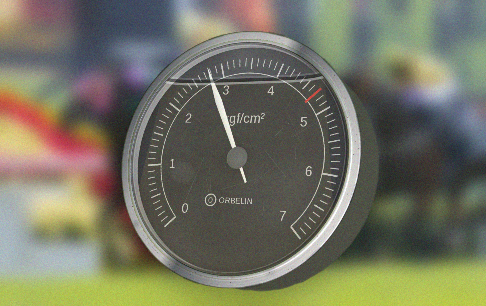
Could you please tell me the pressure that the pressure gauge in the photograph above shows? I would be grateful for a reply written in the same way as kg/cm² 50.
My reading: kg/cm² 2.8
